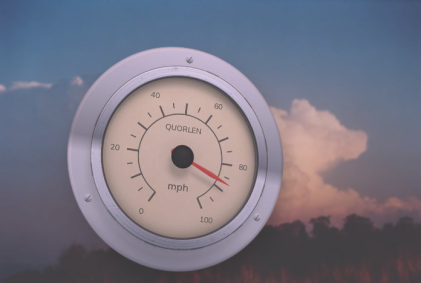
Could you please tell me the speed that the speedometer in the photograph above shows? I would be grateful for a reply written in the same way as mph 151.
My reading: mph 87.5
